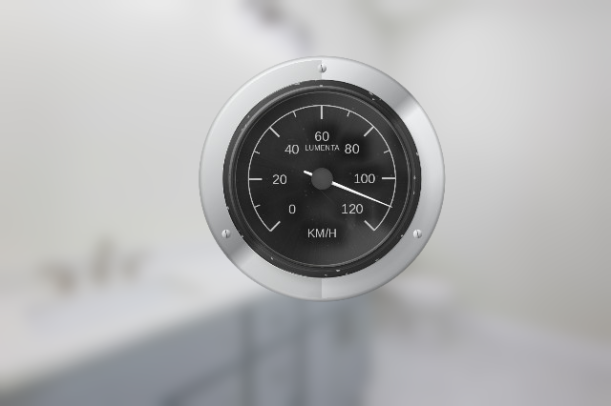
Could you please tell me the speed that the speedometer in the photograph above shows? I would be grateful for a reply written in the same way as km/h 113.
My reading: km/h 110
